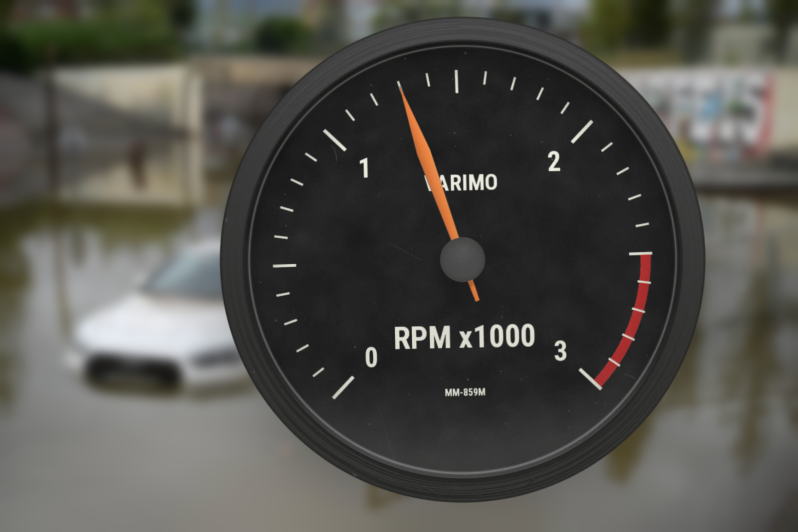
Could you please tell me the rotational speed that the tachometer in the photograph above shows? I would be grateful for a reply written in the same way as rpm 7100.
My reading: rpm 1300
